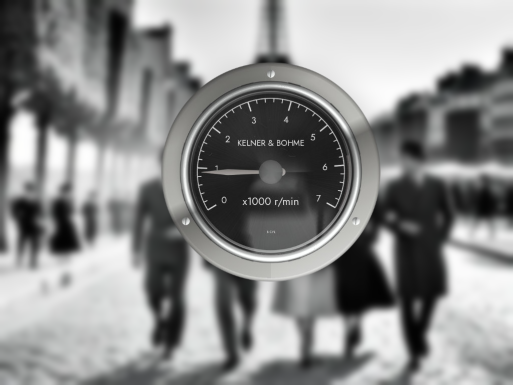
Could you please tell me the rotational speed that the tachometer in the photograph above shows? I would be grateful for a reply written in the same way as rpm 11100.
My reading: rpm 900
